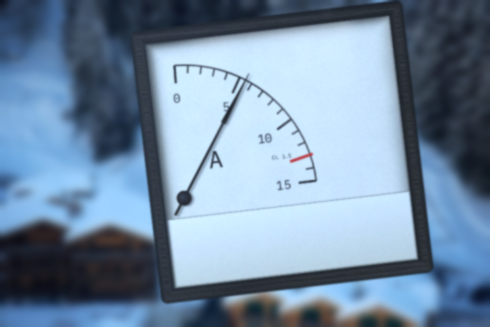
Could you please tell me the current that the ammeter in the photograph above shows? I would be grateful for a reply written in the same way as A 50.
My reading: A 5.5
